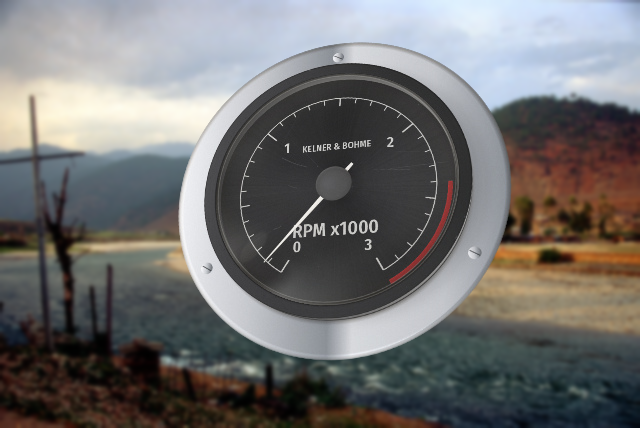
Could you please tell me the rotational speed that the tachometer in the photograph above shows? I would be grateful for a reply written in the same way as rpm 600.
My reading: rpm 100
